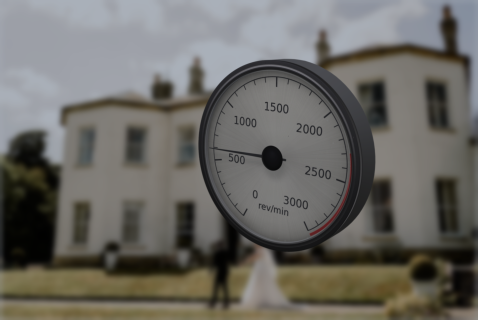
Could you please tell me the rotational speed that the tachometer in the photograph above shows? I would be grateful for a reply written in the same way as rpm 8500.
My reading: rpm 600
